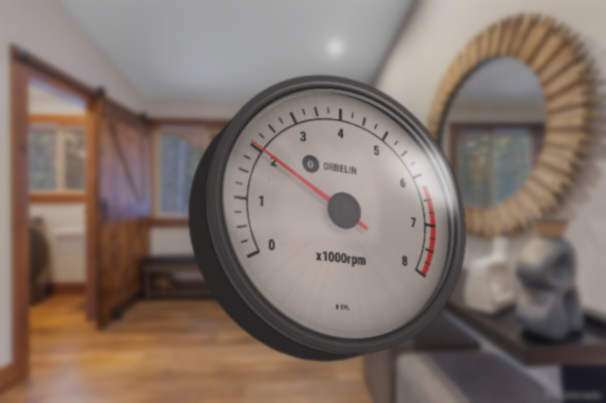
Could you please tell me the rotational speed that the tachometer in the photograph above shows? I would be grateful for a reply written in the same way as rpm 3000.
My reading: rpm 2000
